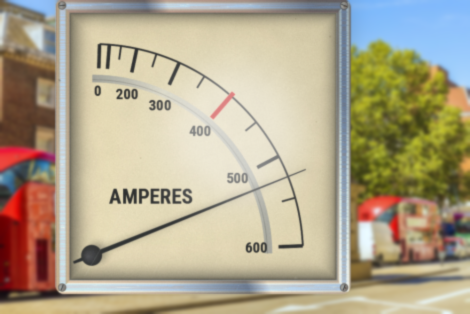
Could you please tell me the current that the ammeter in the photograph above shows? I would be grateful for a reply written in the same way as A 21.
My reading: A 525
